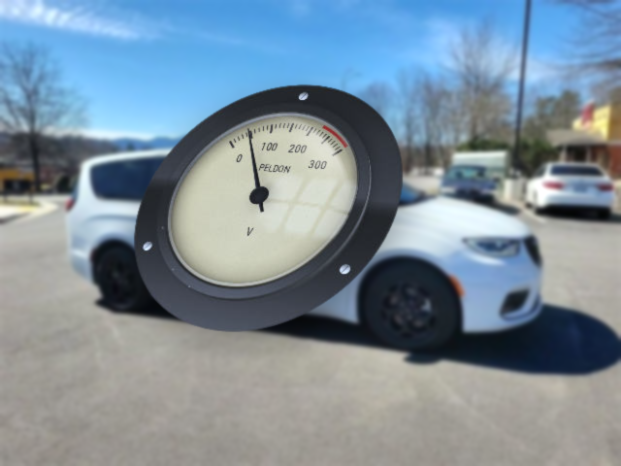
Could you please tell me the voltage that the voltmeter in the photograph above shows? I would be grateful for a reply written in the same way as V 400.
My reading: V 50
